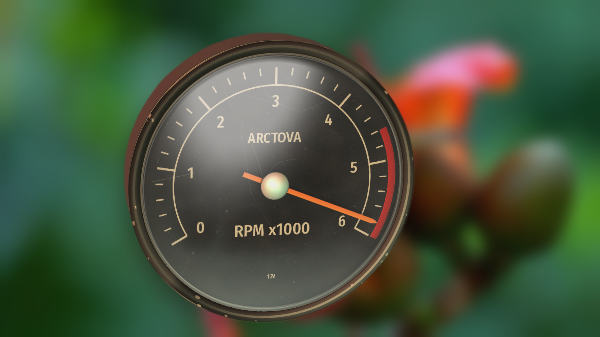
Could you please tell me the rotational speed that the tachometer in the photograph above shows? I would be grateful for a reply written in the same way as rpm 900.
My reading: rpm 5800
